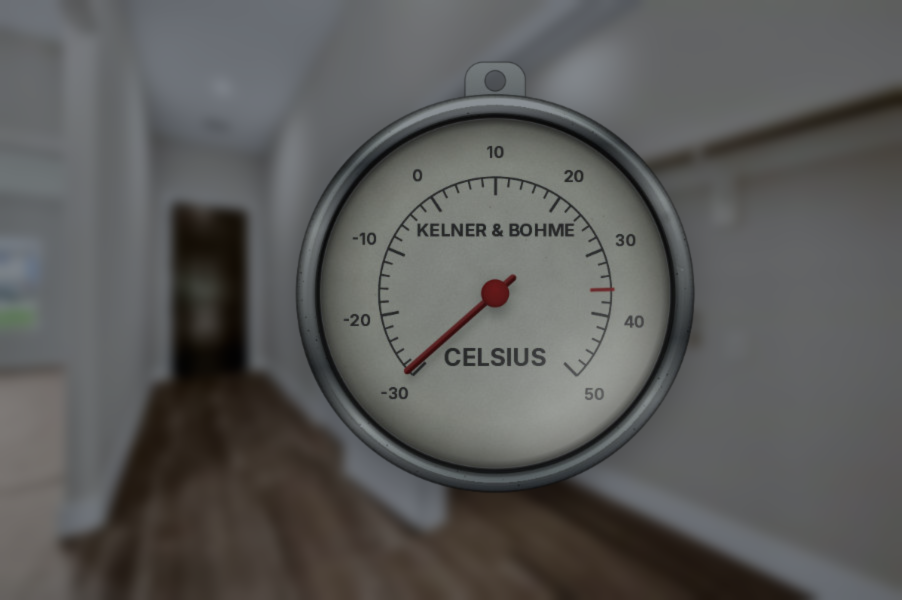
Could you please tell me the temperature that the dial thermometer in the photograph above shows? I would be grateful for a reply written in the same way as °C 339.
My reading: °C -29
